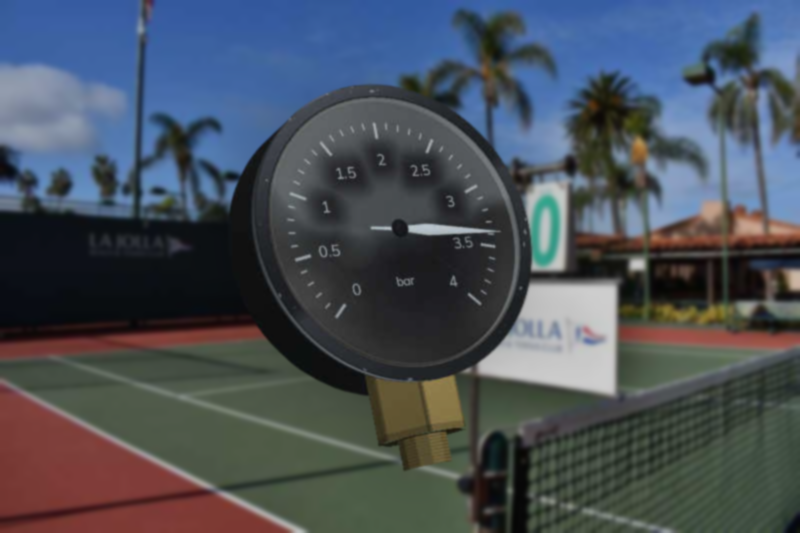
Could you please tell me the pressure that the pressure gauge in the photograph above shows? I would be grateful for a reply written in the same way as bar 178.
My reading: bar 3.4
